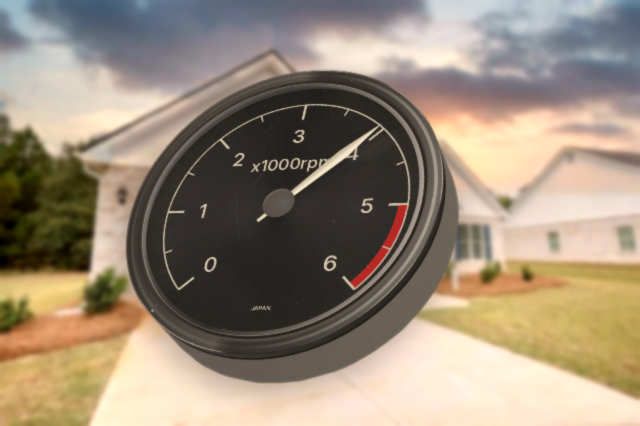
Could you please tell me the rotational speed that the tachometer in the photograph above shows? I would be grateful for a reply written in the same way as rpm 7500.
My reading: rpm 4000
